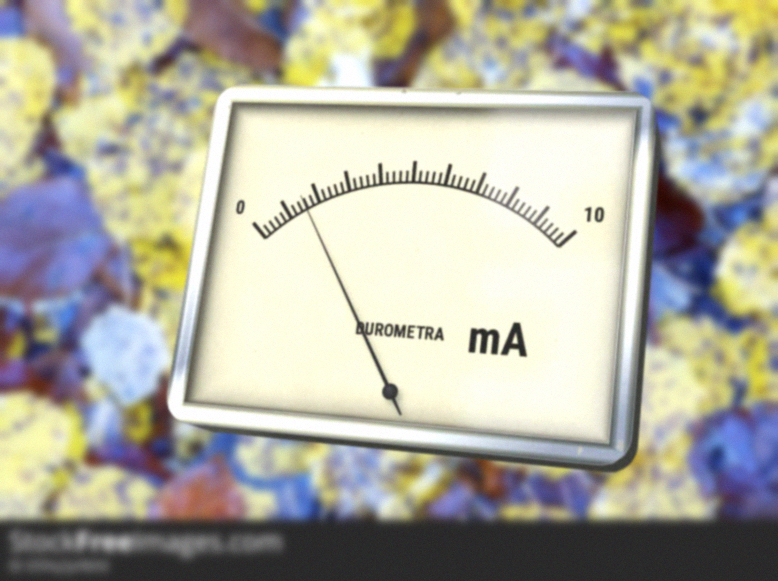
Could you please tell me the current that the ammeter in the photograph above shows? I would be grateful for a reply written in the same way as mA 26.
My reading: mA 1.6
